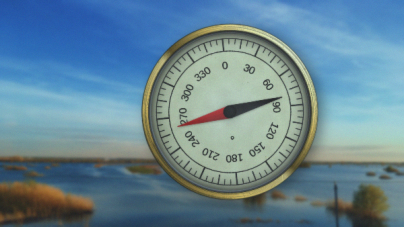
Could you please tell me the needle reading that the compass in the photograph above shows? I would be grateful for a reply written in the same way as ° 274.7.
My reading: ° 260
